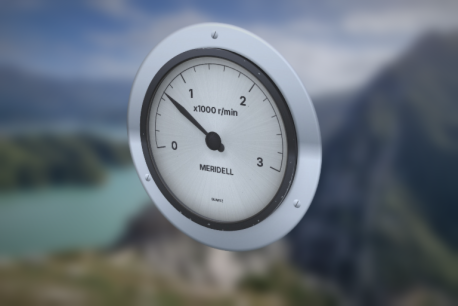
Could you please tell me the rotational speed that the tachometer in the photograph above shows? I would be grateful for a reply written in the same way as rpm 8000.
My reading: rpm 700
